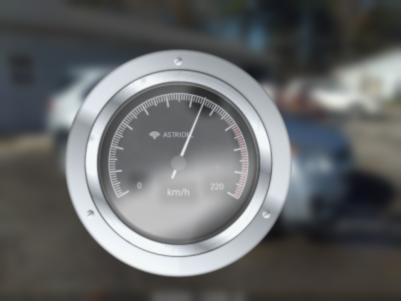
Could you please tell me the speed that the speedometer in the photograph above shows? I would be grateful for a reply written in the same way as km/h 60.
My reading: km/h 130
